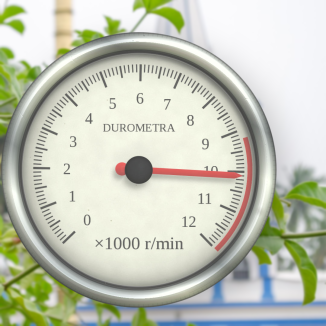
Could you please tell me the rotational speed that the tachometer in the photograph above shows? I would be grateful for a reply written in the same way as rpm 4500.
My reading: rpm 10100
